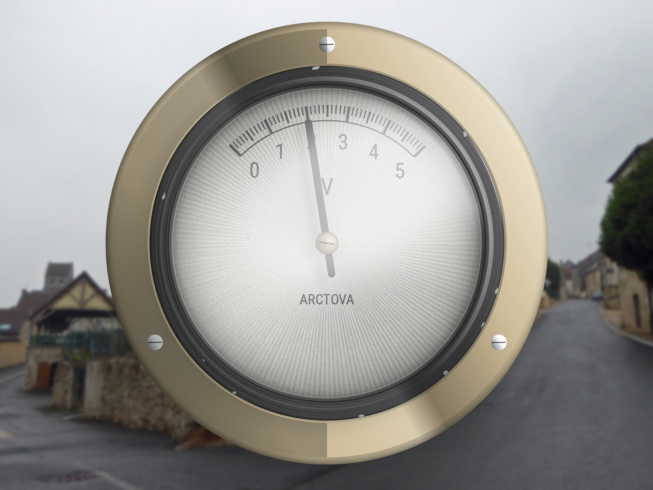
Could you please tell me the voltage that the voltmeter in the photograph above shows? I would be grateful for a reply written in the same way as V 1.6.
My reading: V 2
